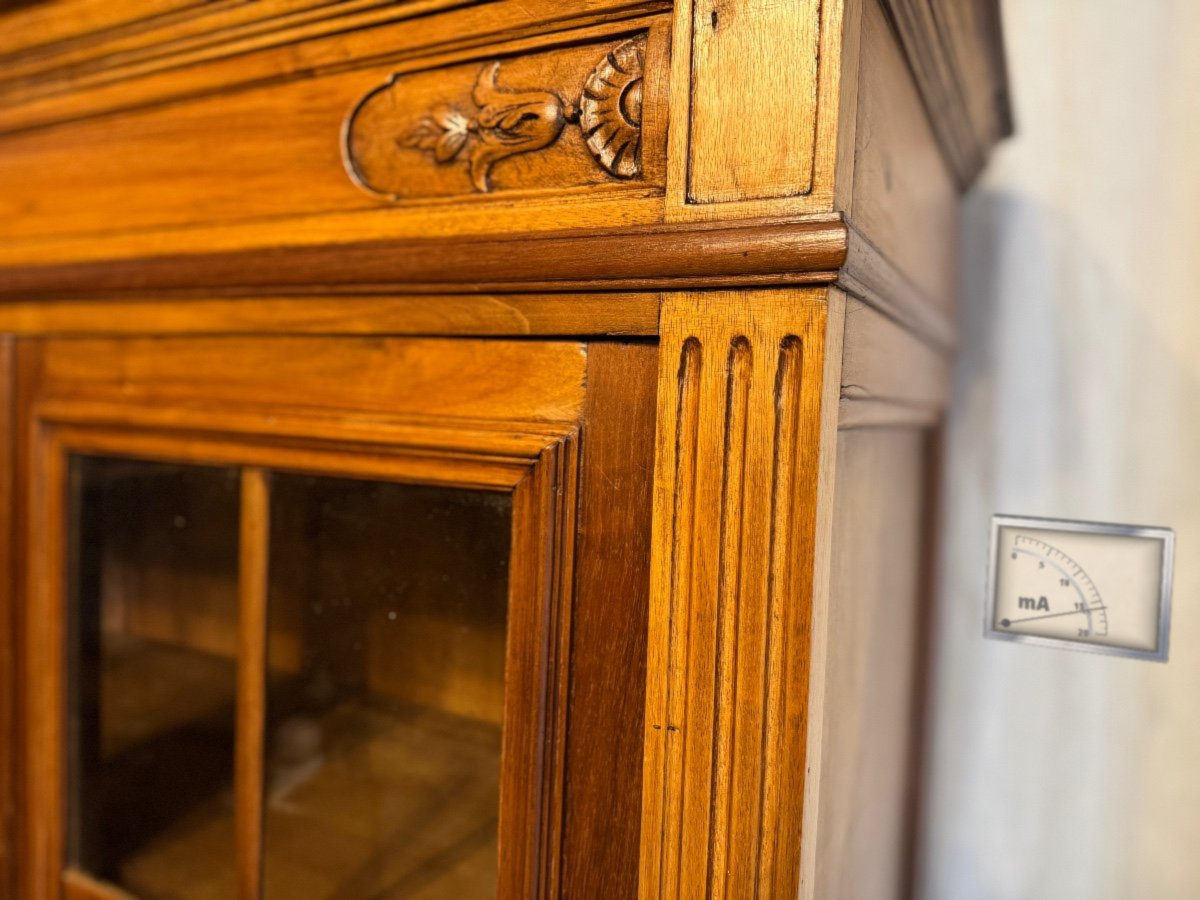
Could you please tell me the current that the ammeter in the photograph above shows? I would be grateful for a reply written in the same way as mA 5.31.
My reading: mA 16
